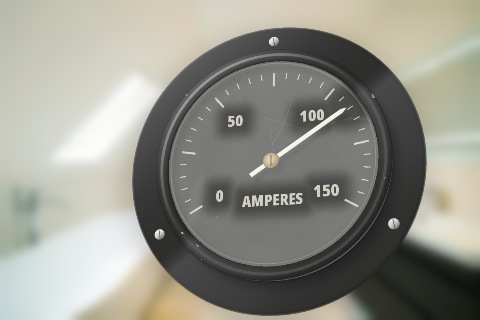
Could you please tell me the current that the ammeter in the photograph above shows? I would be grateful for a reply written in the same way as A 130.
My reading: A 110
